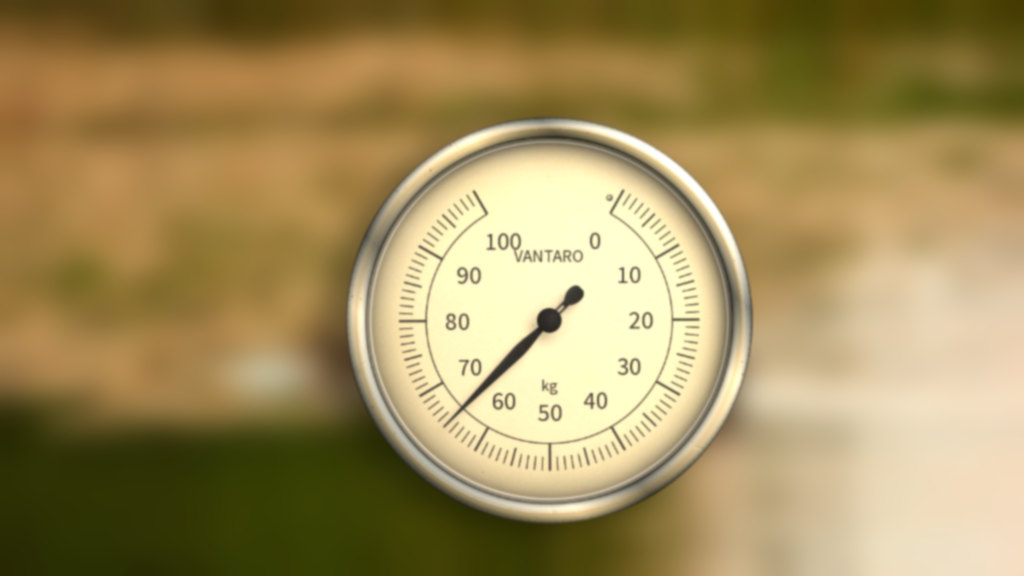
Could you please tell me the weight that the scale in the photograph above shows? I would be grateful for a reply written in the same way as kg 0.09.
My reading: kg 65
